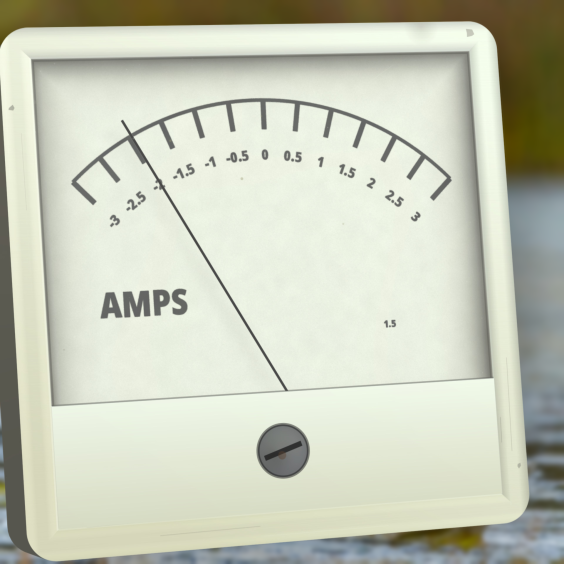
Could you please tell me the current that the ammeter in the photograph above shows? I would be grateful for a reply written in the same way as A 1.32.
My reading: A -2
